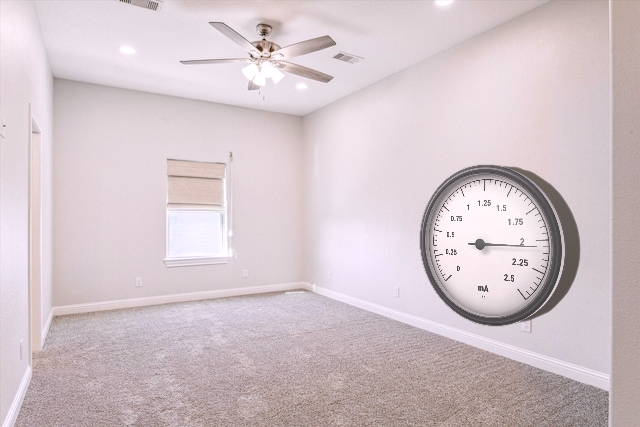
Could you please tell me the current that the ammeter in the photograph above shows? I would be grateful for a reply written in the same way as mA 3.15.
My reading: mA 2.05
